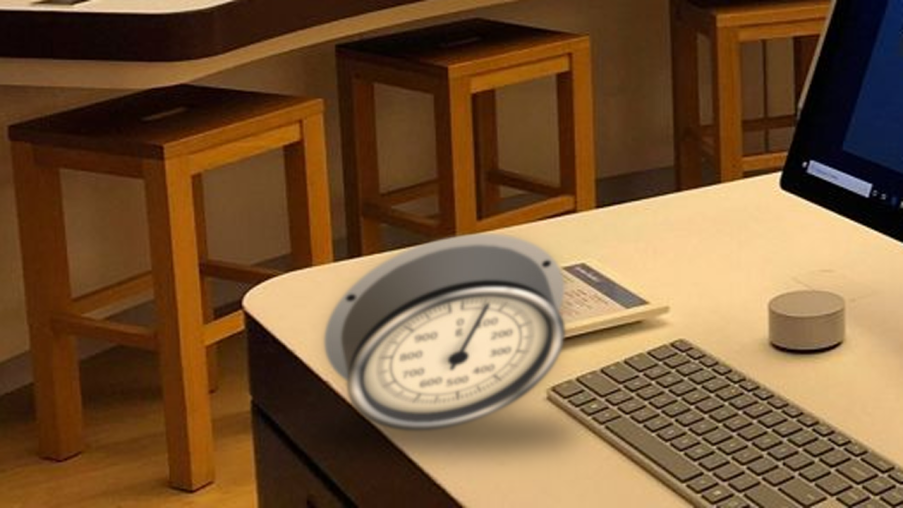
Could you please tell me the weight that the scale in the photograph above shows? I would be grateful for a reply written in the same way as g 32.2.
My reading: g 50
